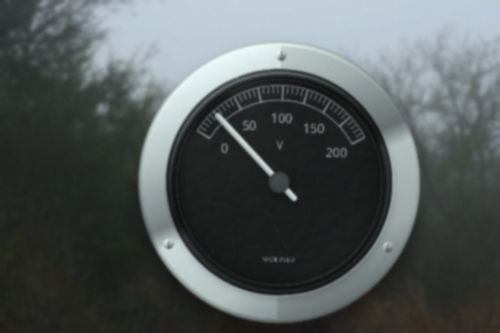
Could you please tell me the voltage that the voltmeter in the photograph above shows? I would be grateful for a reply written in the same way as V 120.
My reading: V 25
